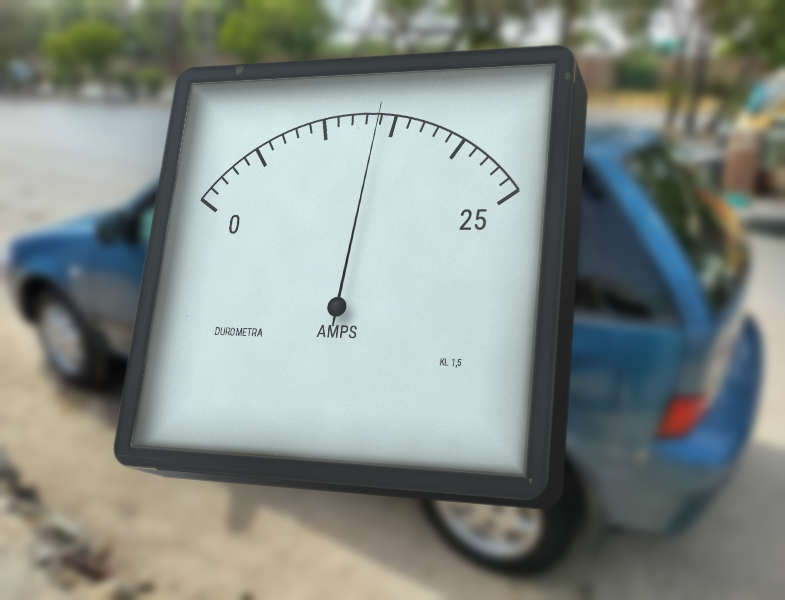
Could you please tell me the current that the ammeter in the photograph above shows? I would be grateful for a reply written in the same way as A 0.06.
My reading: A 14
